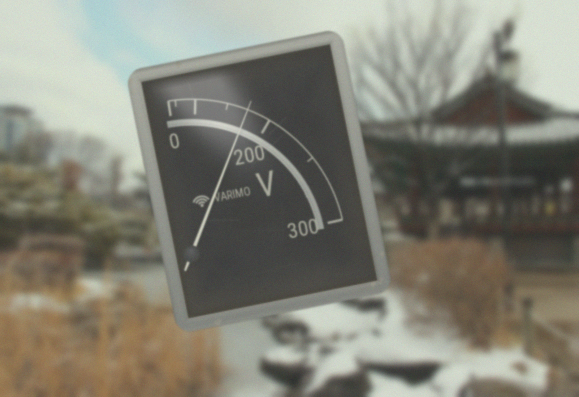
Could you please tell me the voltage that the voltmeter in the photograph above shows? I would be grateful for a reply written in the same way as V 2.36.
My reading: V 175
